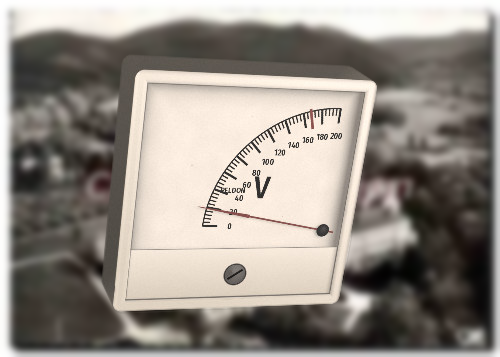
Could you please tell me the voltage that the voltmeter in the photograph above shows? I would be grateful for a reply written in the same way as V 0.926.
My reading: V 20
